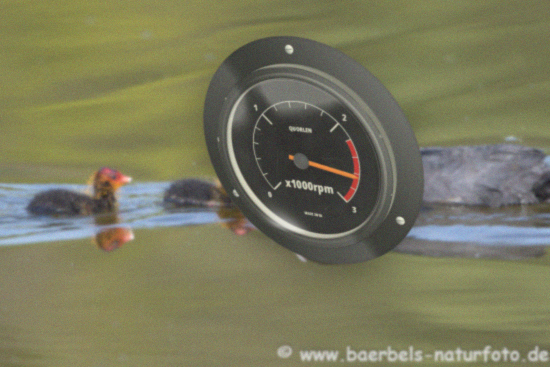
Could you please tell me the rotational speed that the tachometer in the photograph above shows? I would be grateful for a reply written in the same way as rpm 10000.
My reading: rpm 2600
